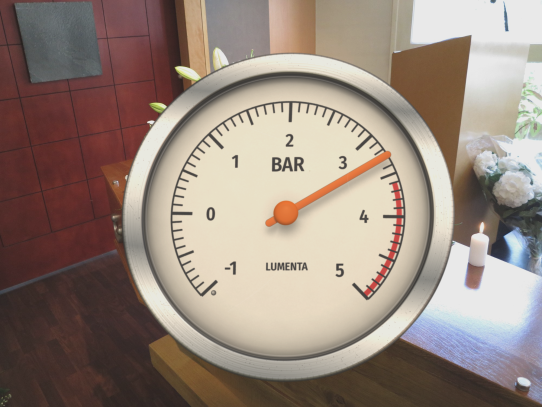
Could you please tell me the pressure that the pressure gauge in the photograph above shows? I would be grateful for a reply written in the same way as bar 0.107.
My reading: bar 3.3
